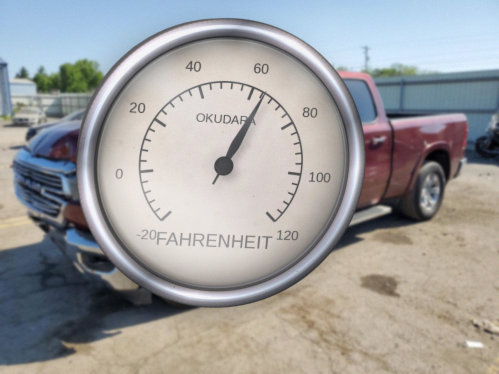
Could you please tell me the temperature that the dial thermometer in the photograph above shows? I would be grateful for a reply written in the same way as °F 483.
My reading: °F 64
